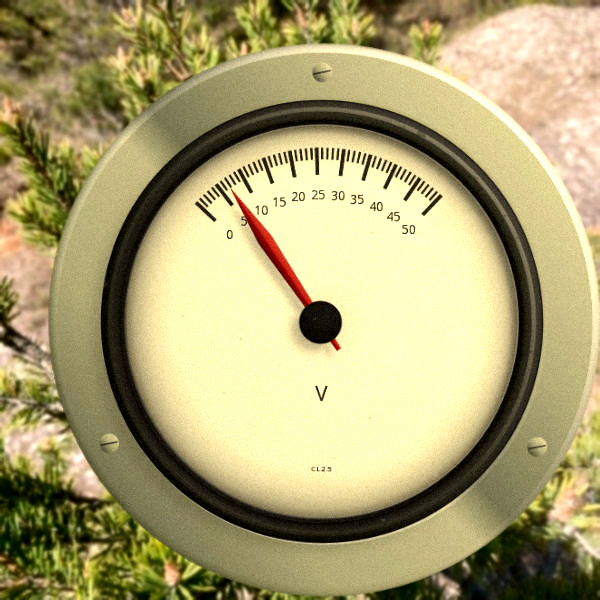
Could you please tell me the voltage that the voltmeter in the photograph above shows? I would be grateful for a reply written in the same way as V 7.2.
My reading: V 7
